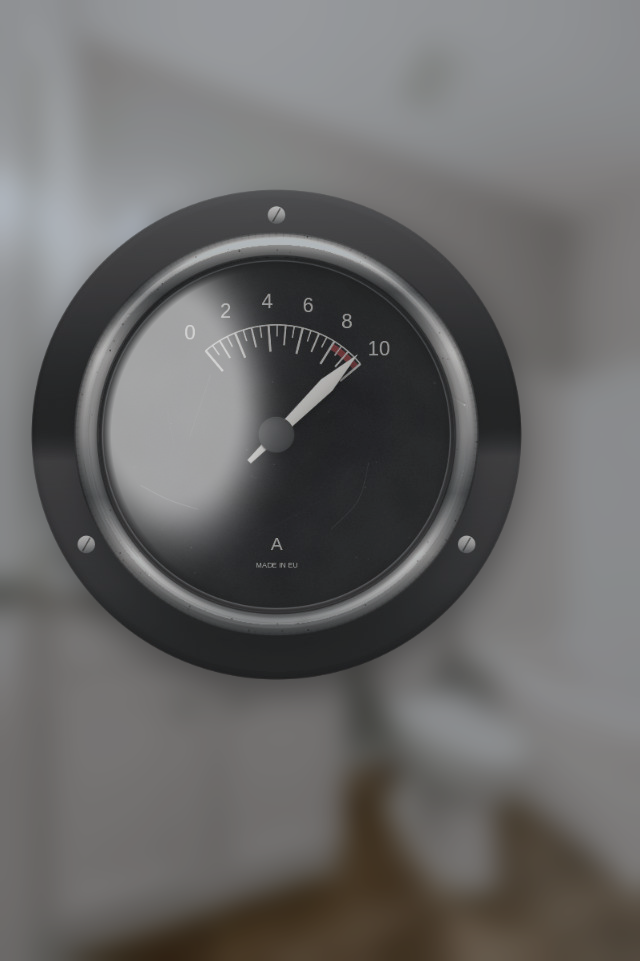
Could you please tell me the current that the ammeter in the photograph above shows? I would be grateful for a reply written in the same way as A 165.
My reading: A 9.5
